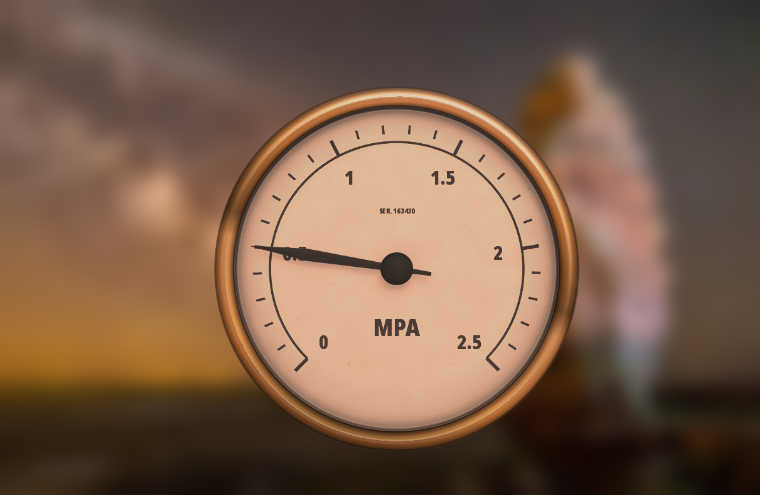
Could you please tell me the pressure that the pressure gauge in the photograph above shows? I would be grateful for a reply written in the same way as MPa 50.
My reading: MPa 0.5
